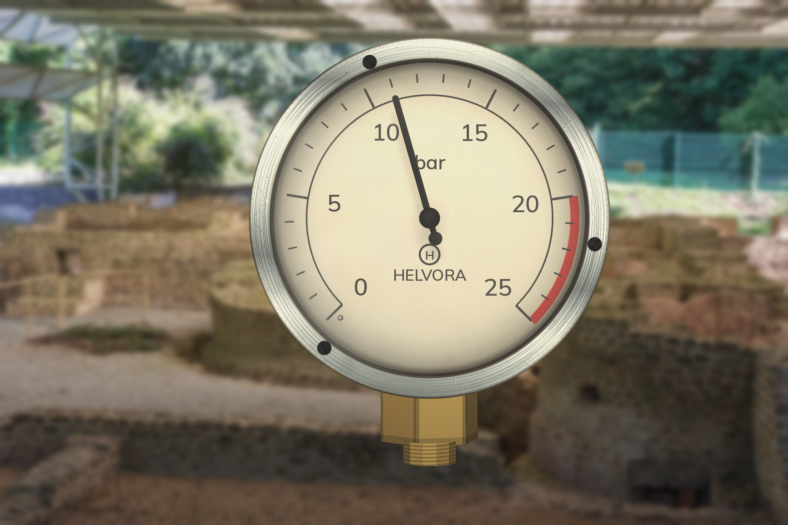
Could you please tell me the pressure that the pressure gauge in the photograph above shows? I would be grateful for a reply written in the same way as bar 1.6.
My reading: bar 11
